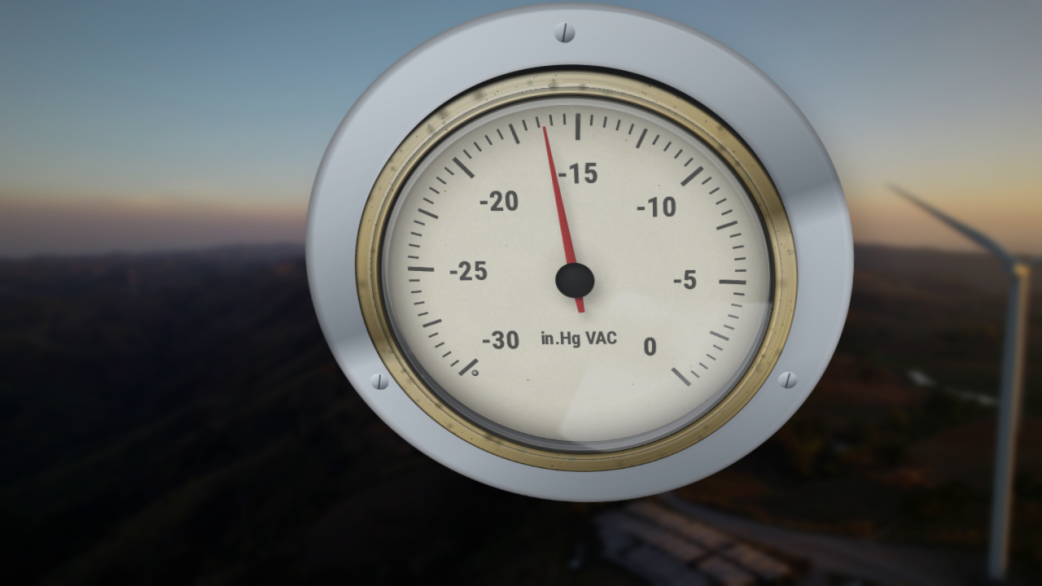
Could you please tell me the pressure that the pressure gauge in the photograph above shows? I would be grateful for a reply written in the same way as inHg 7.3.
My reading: inHg -16.25
